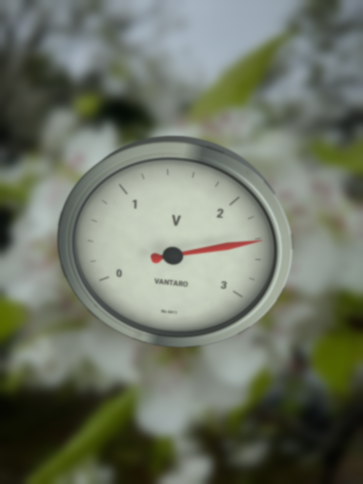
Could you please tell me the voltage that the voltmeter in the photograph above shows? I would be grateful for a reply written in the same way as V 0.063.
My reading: V 2.4
